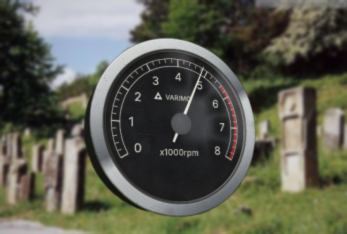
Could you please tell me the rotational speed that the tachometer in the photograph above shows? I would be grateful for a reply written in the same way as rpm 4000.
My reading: rpm 4800
